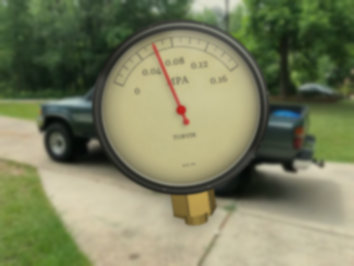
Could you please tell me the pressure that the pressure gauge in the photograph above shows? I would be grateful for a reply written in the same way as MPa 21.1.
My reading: MPa 0.06
